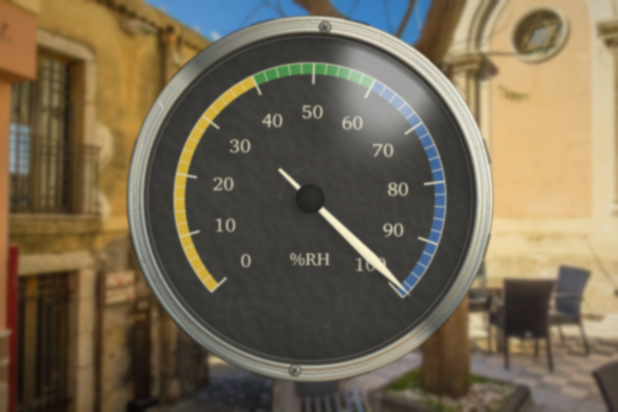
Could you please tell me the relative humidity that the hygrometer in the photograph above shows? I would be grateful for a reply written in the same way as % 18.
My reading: % 99
